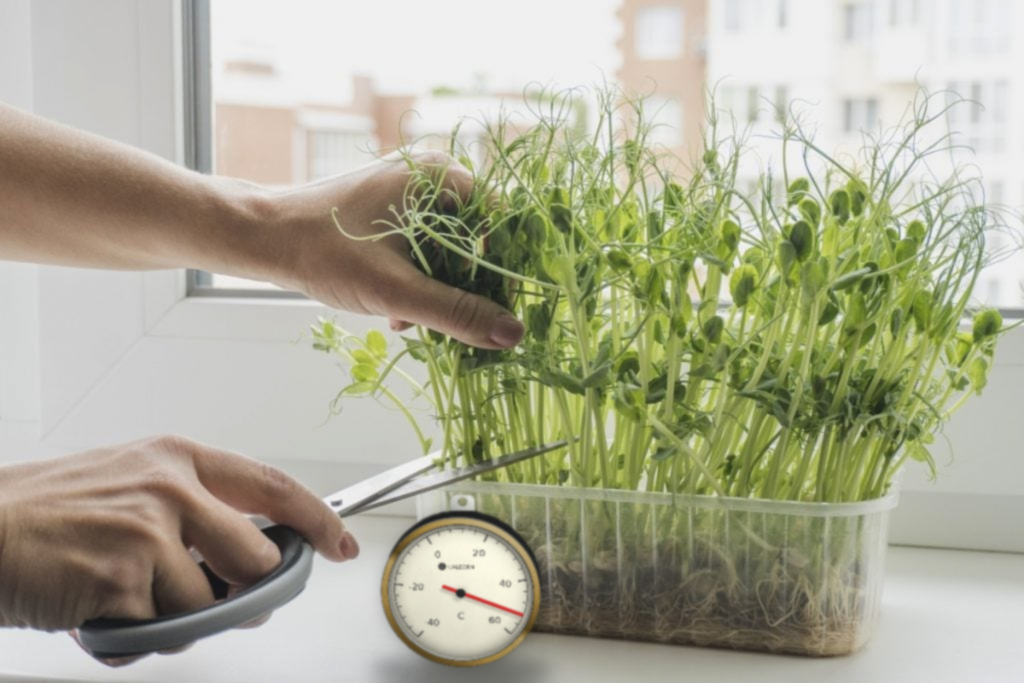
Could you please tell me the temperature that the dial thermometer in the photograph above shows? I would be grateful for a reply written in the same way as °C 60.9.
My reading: °C 52
